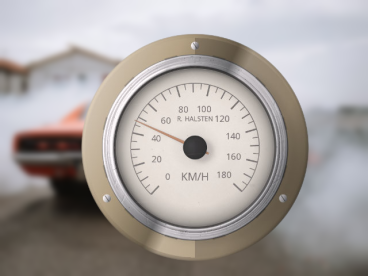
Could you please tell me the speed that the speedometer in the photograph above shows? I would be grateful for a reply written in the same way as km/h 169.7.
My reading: km/h 47.5
